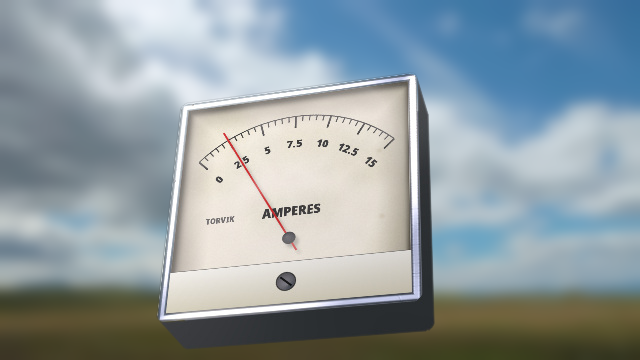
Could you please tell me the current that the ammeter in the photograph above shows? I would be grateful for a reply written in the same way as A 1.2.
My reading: A 2.5
